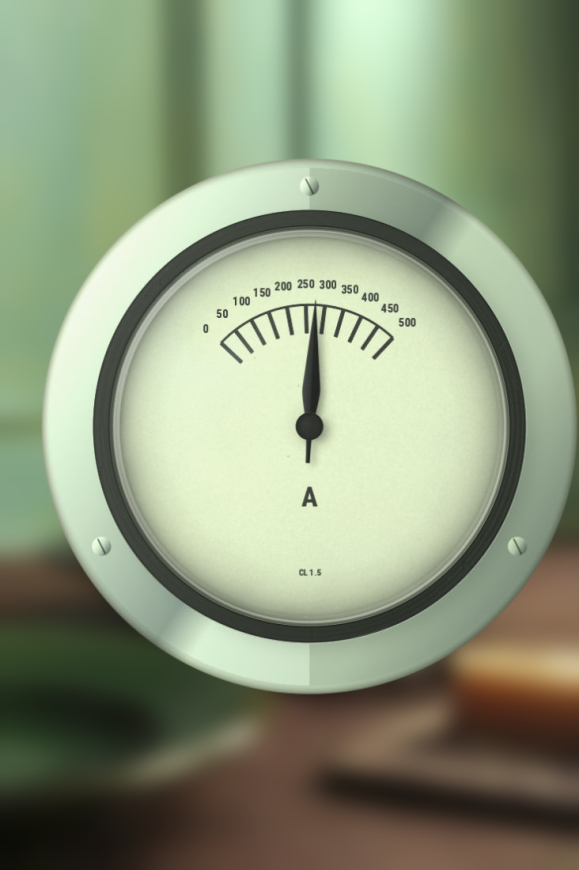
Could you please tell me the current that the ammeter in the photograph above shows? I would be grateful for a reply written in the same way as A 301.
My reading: A 275
